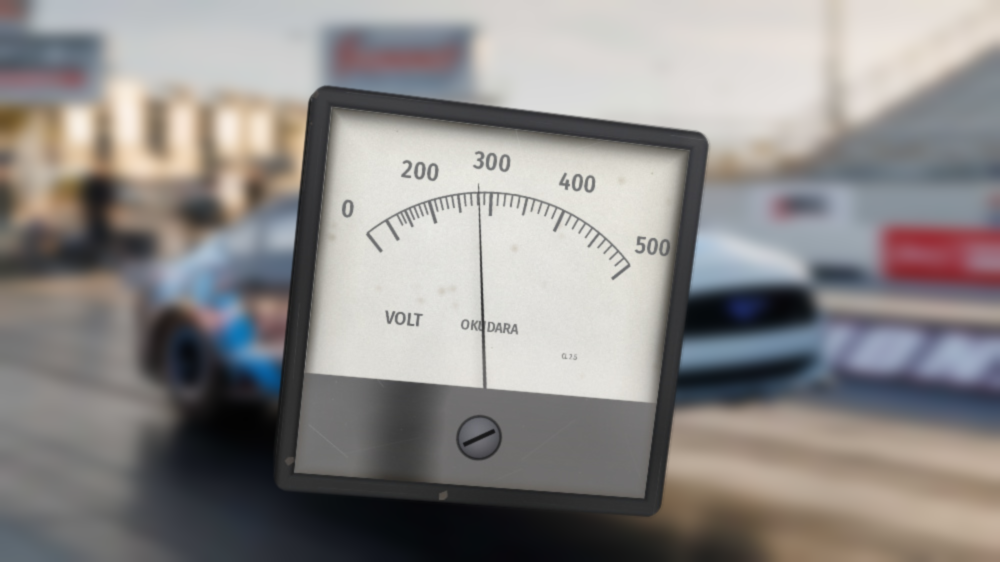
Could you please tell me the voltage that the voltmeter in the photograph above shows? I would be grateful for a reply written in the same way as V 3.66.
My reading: V 280
